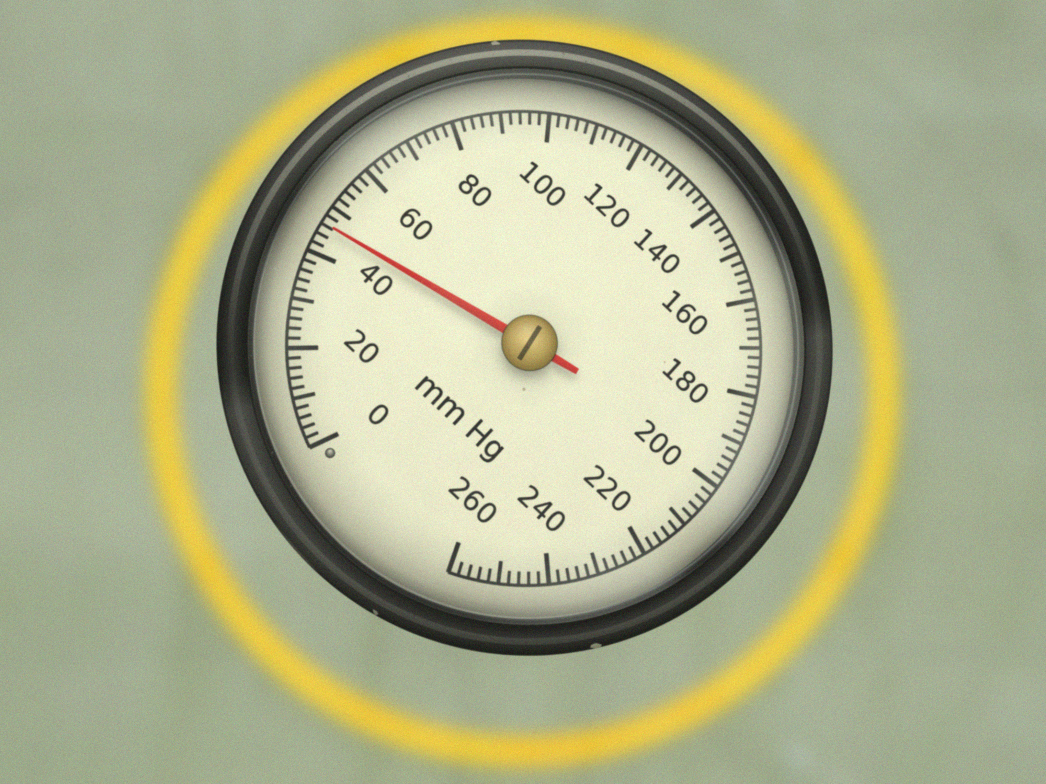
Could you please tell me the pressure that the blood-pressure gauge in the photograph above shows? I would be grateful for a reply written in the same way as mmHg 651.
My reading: mmHg 46
